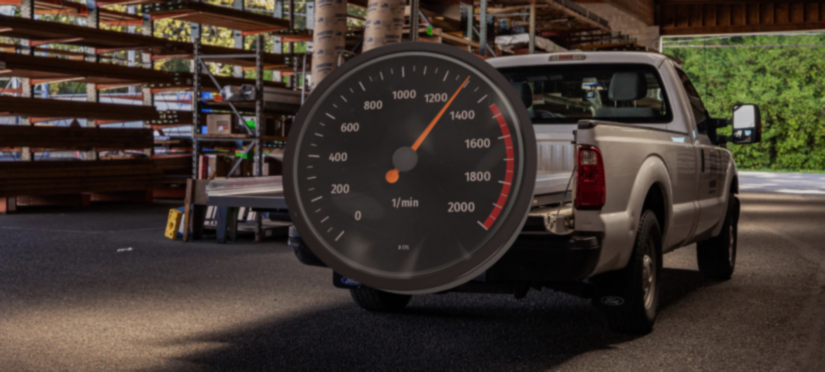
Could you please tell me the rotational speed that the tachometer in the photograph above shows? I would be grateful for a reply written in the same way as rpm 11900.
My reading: rpm 1300
